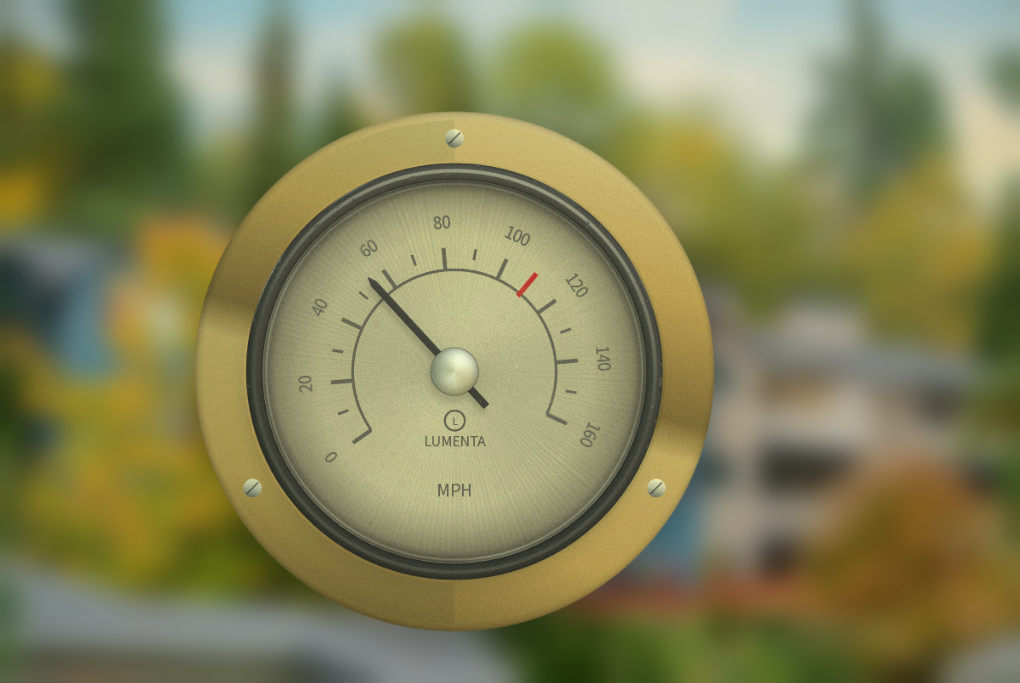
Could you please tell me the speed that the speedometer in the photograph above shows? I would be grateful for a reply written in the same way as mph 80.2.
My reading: mph 55
